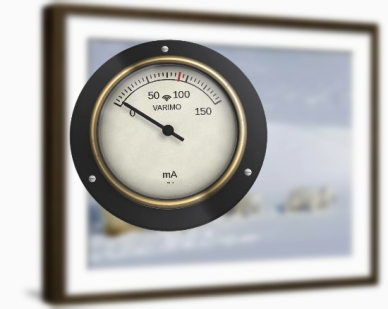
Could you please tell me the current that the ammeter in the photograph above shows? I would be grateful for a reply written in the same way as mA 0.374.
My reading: mA 5
